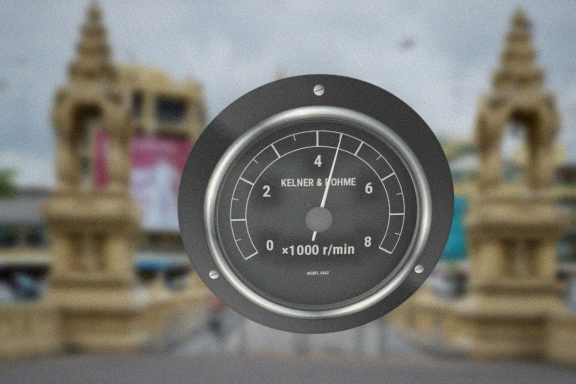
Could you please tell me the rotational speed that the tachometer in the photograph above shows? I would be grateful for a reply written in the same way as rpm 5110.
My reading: rpm 4500
